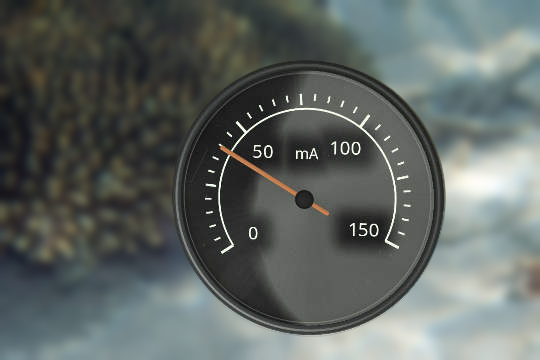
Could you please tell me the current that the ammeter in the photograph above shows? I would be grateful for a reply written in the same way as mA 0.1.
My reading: mA 40
